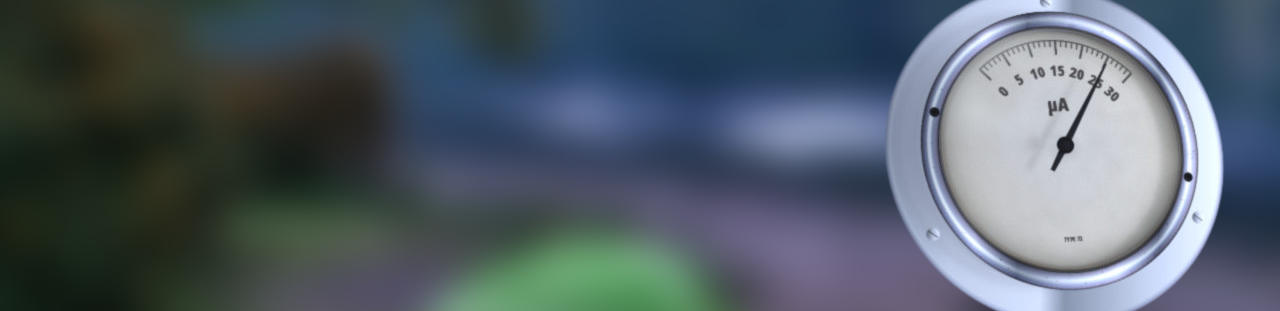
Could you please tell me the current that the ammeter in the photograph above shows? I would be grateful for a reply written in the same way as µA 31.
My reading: µA 25
